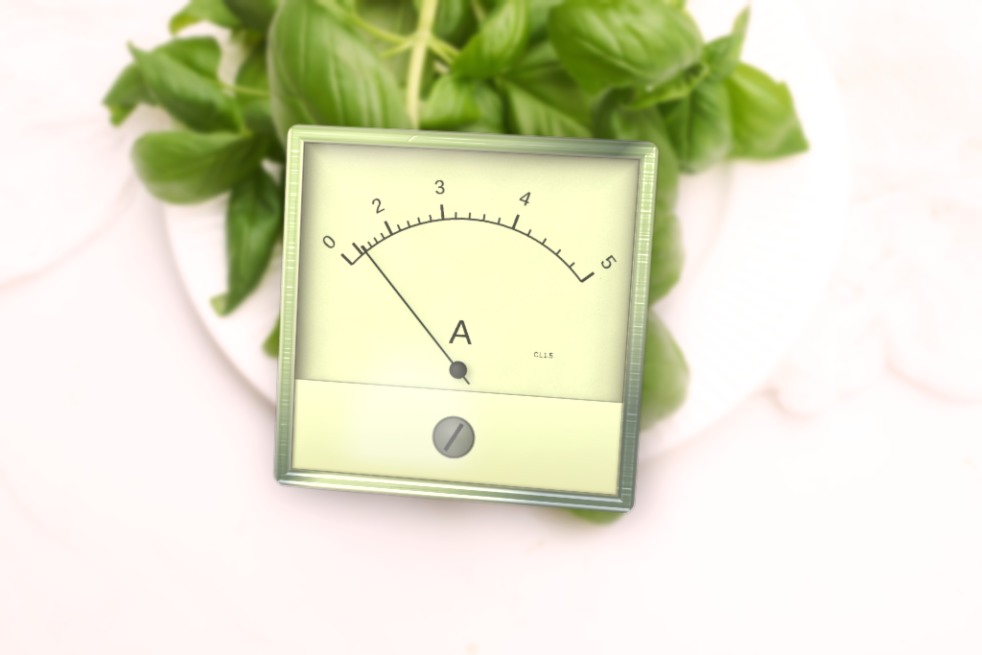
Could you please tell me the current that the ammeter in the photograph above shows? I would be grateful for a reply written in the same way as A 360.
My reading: A 1.2
